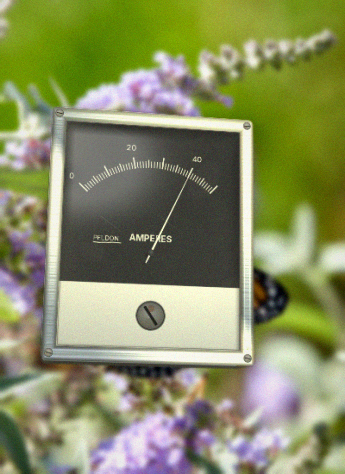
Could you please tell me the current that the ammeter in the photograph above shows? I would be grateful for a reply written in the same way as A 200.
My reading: A 40
